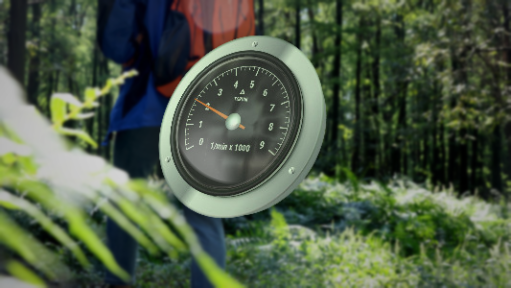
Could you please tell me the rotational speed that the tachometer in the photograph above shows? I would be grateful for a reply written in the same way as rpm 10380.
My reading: rpm 2000
